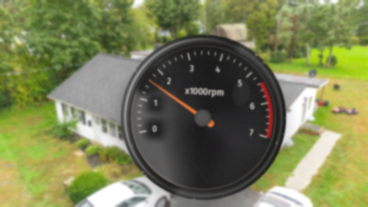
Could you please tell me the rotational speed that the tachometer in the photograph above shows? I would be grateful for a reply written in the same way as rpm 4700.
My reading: rpm 1600
